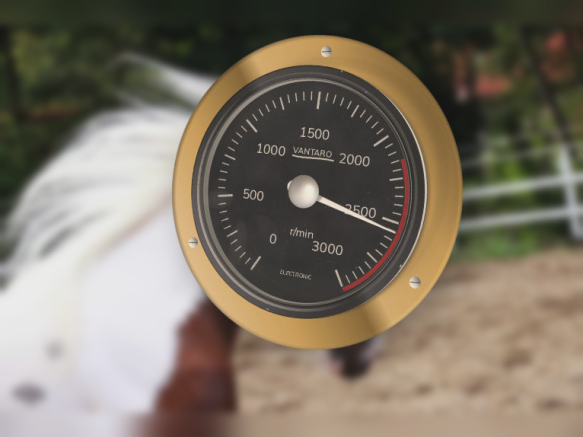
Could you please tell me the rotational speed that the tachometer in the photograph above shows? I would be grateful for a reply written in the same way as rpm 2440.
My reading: rpm 2550
